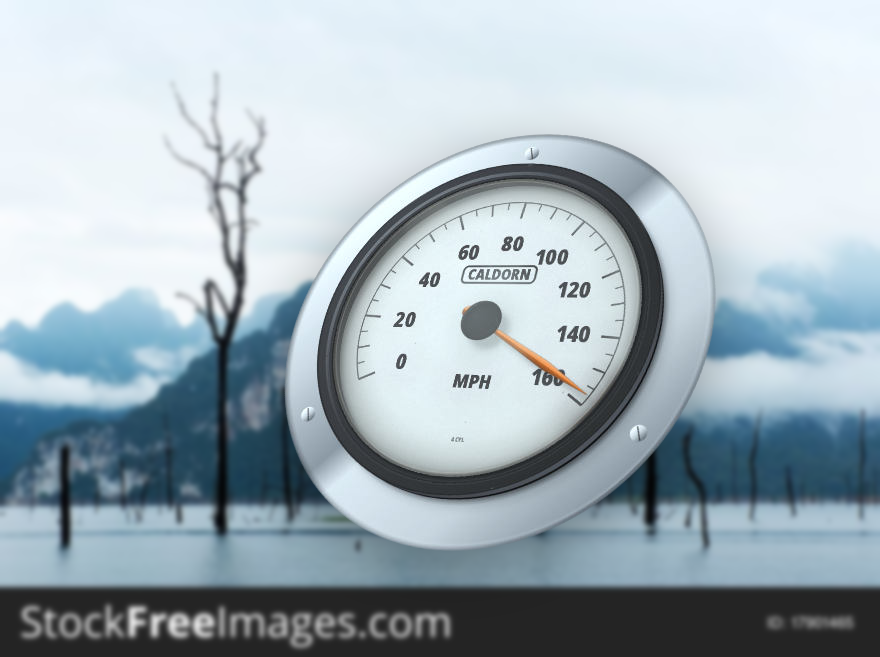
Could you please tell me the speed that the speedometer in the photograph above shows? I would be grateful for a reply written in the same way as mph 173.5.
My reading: mph 157.5
